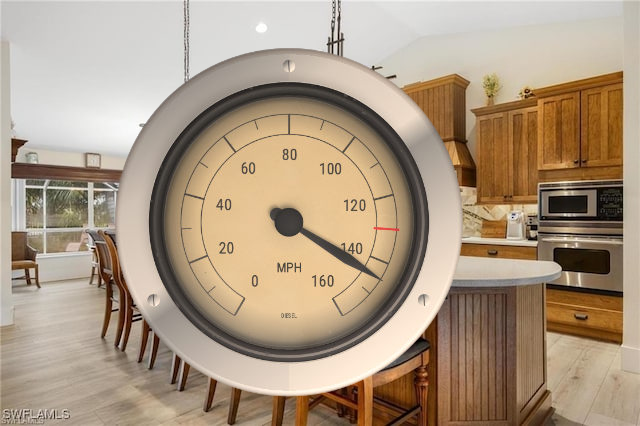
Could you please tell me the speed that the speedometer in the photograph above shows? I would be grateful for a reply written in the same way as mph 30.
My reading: mph 145
